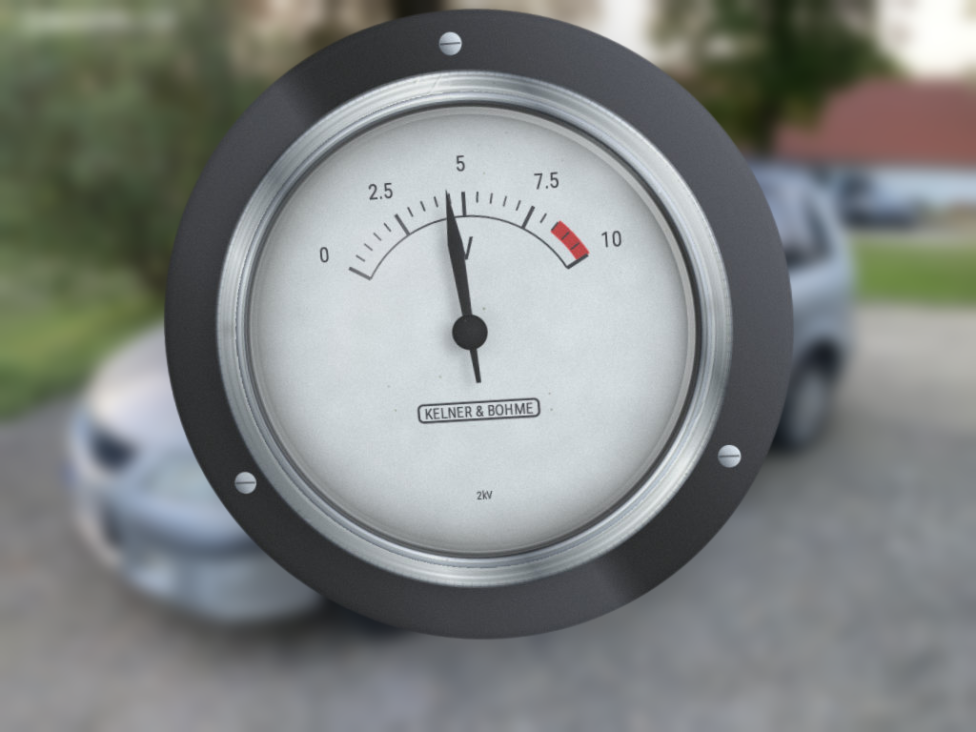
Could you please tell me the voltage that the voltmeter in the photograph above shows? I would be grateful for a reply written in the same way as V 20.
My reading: V 4.5
